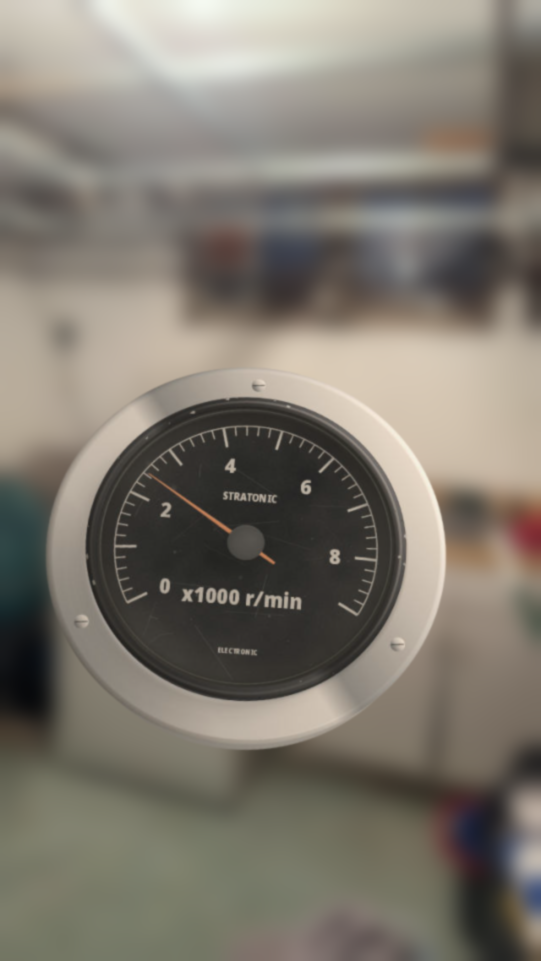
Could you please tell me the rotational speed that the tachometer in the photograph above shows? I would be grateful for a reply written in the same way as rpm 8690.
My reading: rpm 2400
